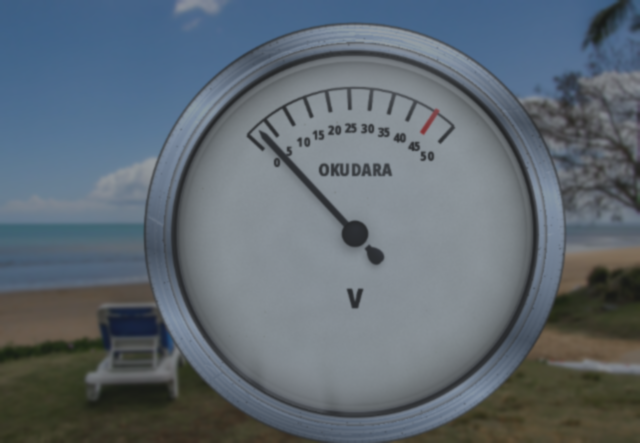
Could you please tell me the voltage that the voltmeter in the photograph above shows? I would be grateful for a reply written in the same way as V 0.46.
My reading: V 2.5
